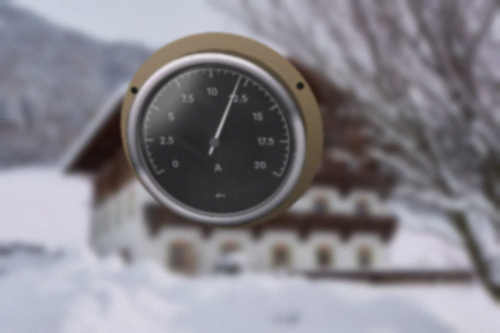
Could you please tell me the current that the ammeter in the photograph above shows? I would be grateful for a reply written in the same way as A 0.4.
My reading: A 12
